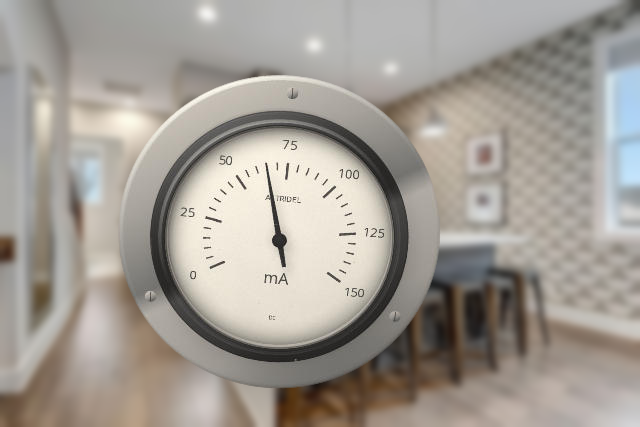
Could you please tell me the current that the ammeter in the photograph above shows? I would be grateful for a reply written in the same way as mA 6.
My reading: mA 65
